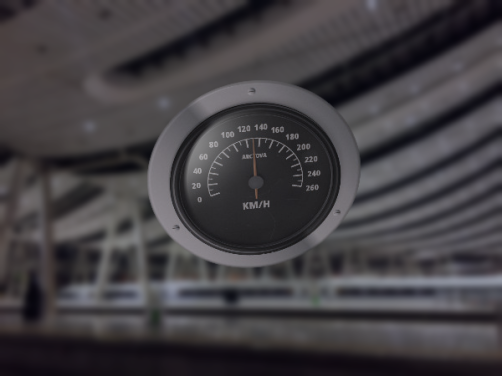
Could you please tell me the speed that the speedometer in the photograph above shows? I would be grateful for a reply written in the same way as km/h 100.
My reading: km/h 130
